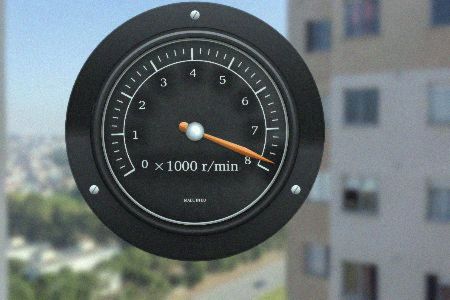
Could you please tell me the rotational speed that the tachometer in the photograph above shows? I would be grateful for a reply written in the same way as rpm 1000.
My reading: rpm 7800
